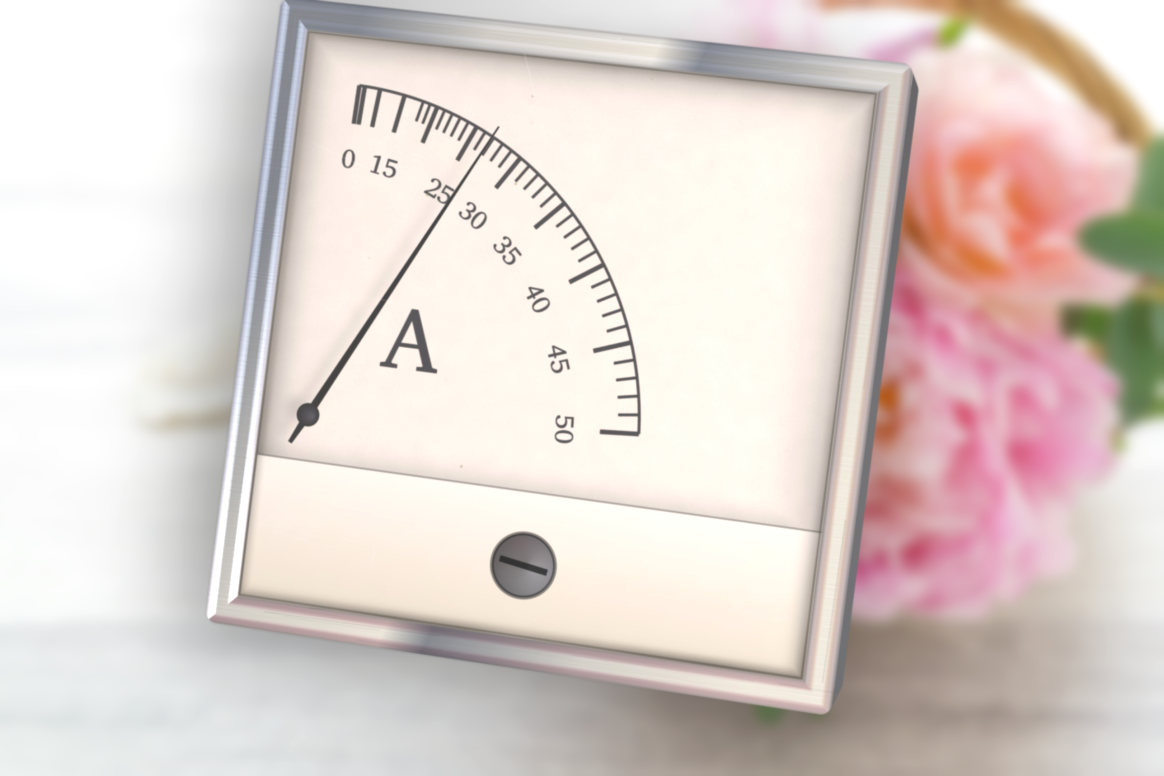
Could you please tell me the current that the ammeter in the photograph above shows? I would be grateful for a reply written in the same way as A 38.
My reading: A 27
